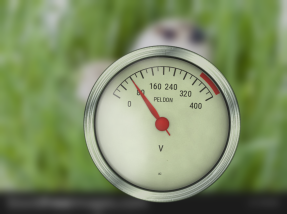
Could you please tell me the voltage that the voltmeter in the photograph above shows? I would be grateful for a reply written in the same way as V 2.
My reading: V 80
